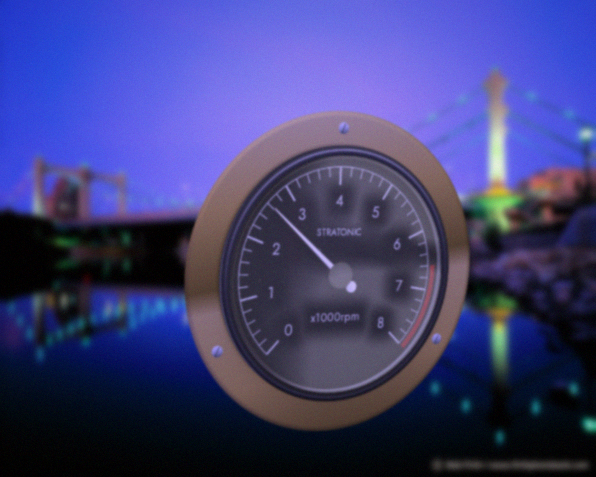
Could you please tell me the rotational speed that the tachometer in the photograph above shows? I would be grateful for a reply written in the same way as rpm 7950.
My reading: rpm 2600
